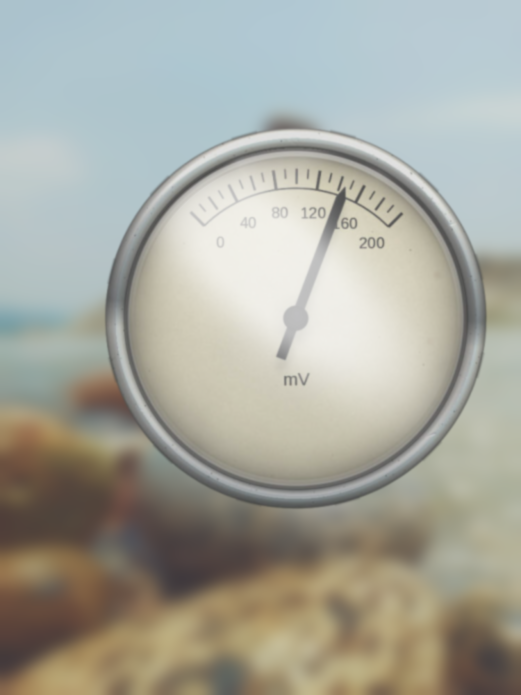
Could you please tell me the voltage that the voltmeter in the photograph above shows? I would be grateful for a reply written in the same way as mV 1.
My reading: mV 145
